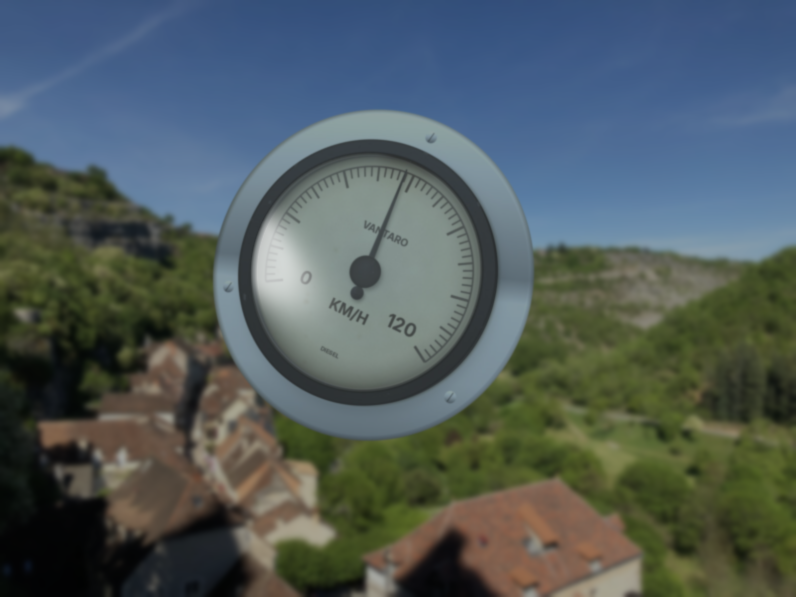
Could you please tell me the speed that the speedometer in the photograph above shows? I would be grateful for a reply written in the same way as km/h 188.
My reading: km/h 58
